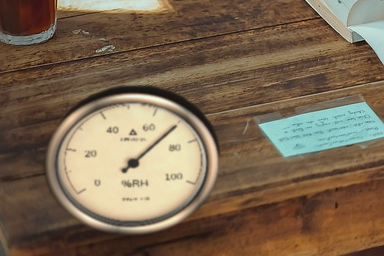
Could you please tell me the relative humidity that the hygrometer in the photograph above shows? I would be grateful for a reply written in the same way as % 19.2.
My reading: % 70
